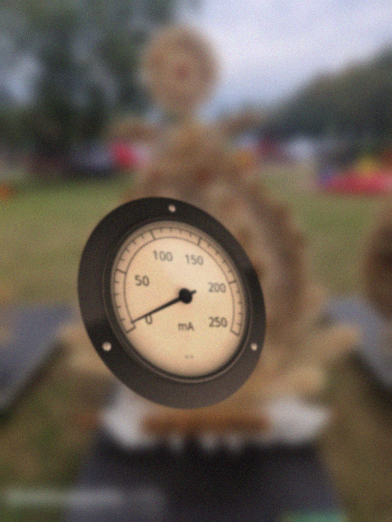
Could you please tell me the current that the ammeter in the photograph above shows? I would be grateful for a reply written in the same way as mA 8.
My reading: mA 5
